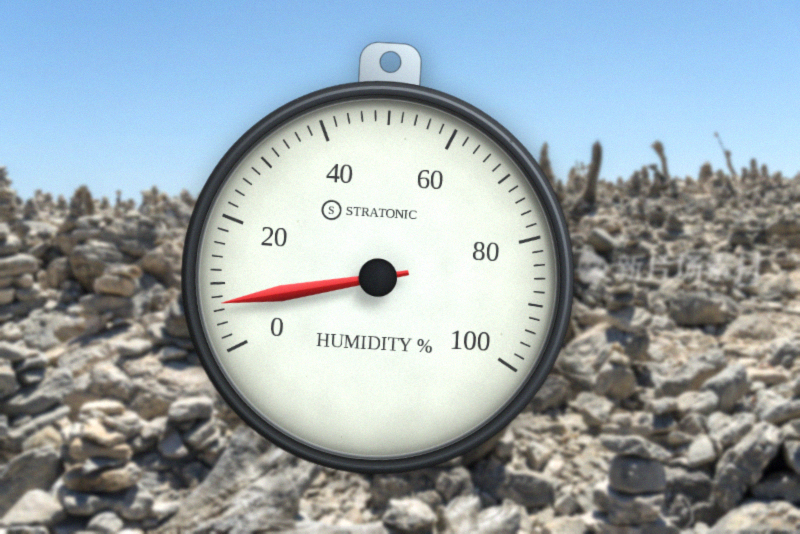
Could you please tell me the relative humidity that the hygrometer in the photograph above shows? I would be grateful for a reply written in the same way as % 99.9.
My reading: % 7
